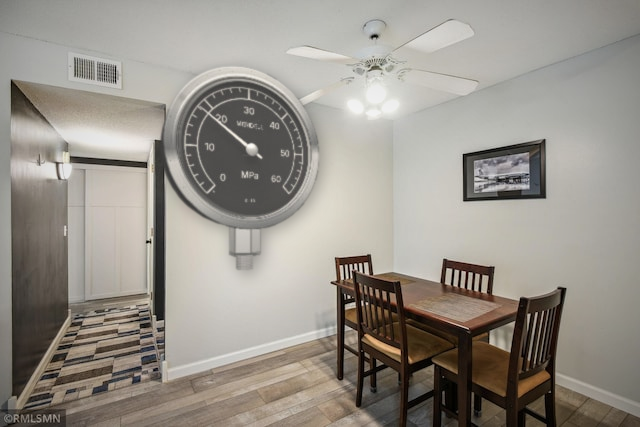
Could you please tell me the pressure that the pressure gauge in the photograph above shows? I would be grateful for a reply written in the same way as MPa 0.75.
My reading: MPa 18
